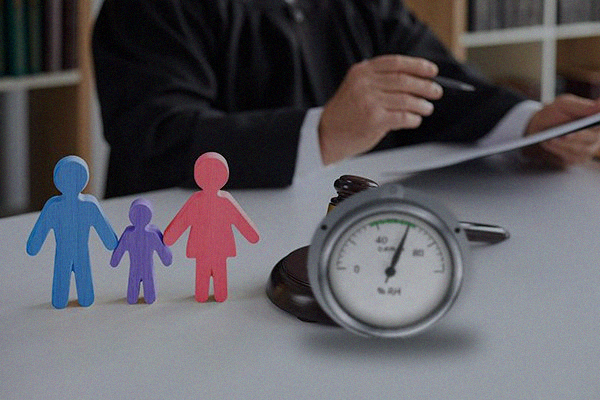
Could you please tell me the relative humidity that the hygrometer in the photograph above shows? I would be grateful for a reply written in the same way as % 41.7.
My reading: % 60
